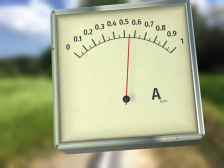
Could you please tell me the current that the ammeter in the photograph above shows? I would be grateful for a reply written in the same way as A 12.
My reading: A 0.55
